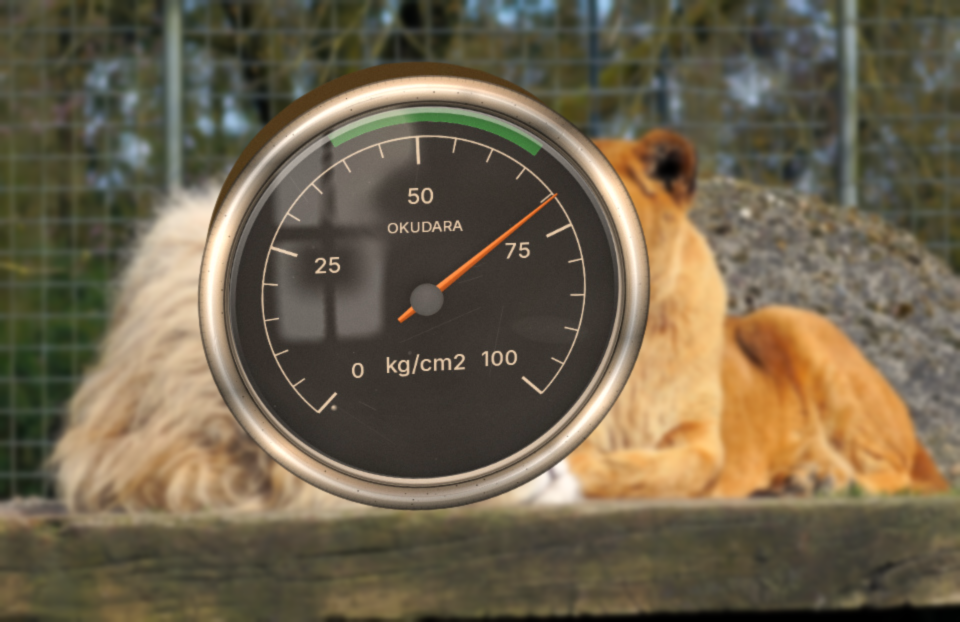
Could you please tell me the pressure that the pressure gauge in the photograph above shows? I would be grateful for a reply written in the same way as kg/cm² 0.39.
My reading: kg/cm² 70
